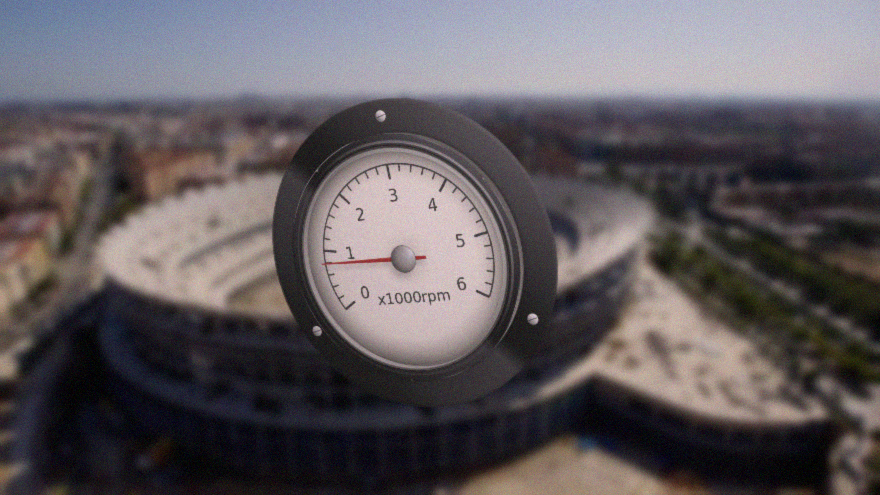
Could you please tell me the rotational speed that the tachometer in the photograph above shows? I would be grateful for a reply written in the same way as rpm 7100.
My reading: rpm 800
